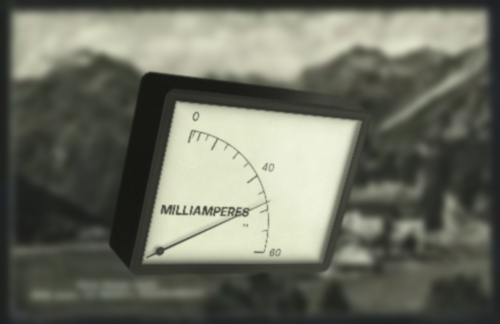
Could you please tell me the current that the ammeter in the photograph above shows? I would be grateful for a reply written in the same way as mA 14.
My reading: mA 47.5
